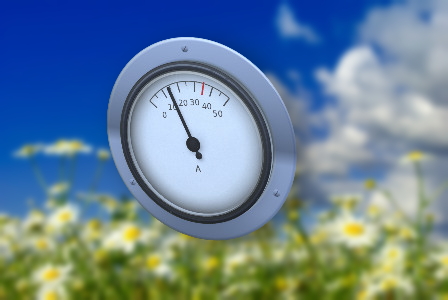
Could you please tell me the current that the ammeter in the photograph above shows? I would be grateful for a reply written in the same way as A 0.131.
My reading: A 15
